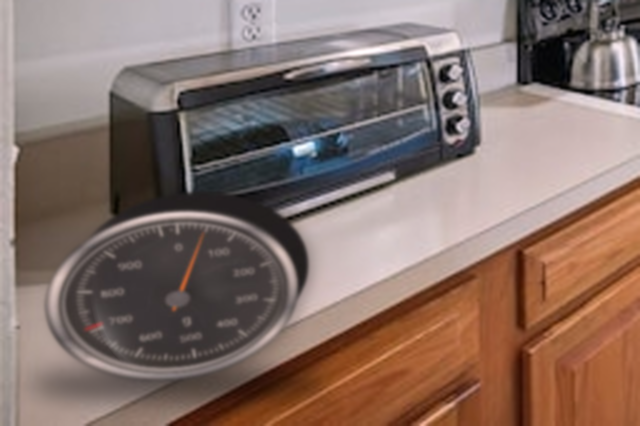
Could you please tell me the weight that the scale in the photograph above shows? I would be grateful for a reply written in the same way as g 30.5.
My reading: g 50
